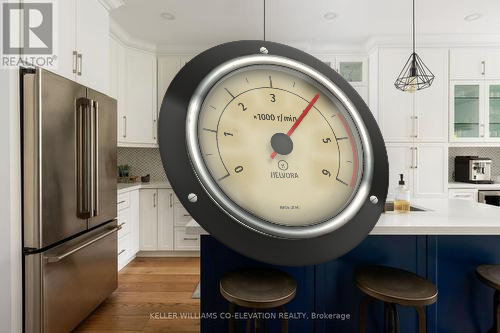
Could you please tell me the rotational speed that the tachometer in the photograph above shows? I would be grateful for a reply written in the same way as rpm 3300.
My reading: rpm 4000
